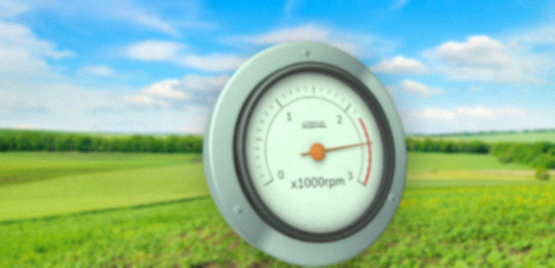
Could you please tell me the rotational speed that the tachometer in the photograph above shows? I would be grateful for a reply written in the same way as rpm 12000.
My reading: rpm 2500
